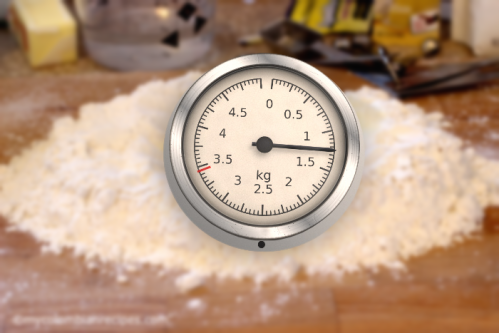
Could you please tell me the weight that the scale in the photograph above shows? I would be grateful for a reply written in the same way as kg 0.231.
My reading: kg 1.25
